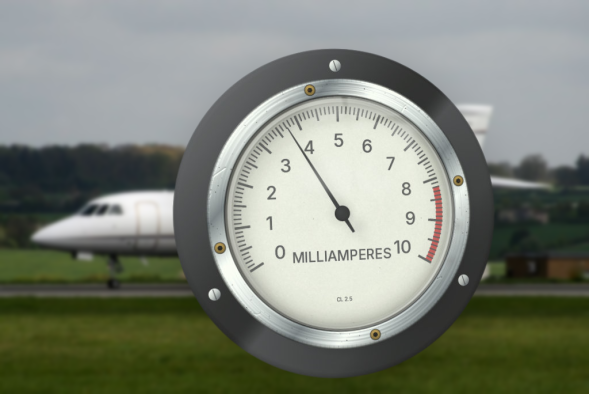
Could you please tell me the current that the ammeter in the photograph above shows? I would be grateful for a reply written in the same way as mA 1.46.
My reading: mA 3.7
